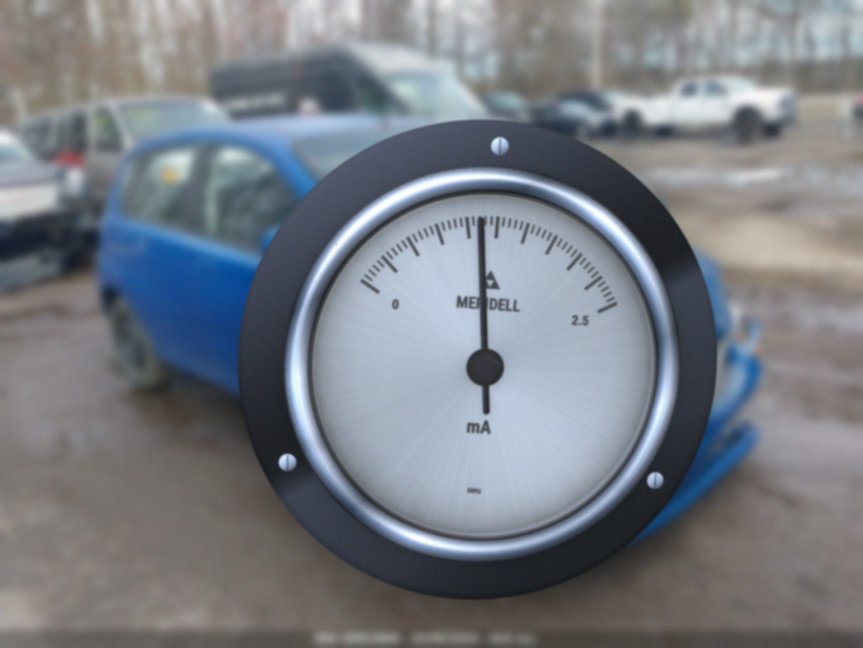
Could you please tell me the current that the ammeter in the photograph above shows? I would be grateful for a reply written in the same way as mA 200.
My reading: mA 1.1
